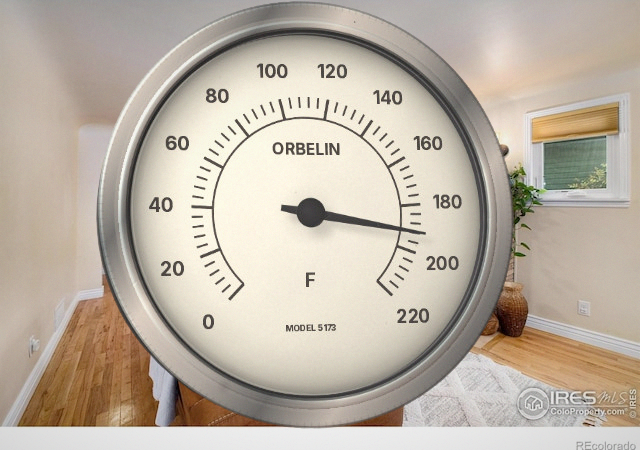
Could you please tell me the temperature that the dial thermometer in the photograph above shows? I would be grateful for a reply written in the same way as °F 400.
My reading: °F 192
